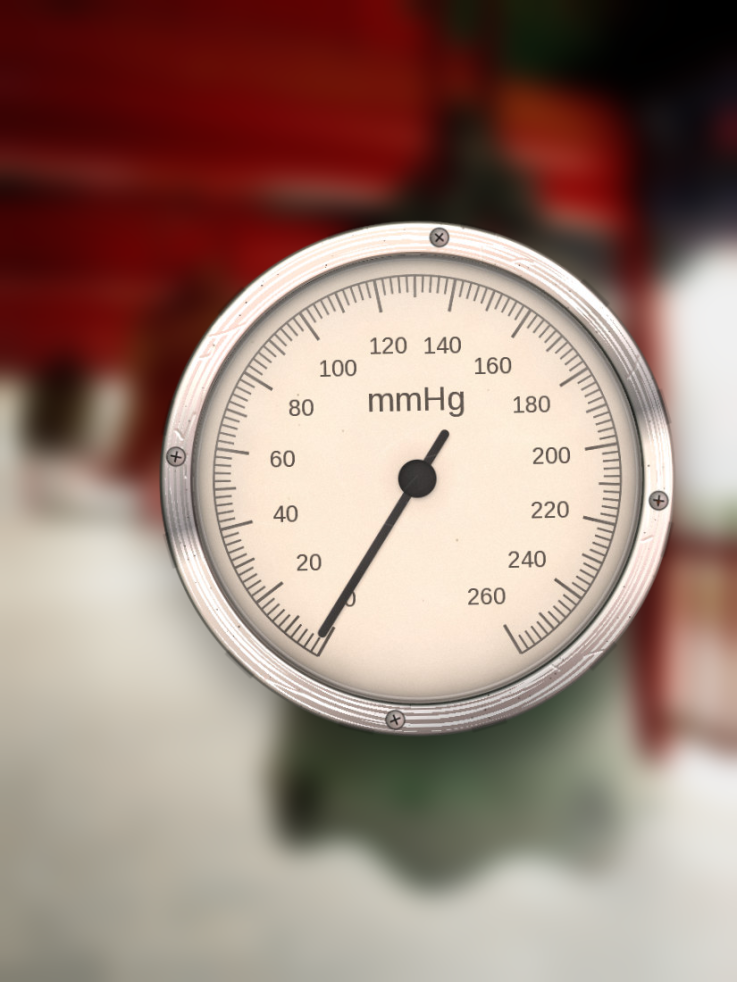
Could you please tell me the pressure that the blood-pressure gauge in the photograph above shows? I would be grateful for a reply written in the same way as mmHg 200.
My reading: mmHg 2
